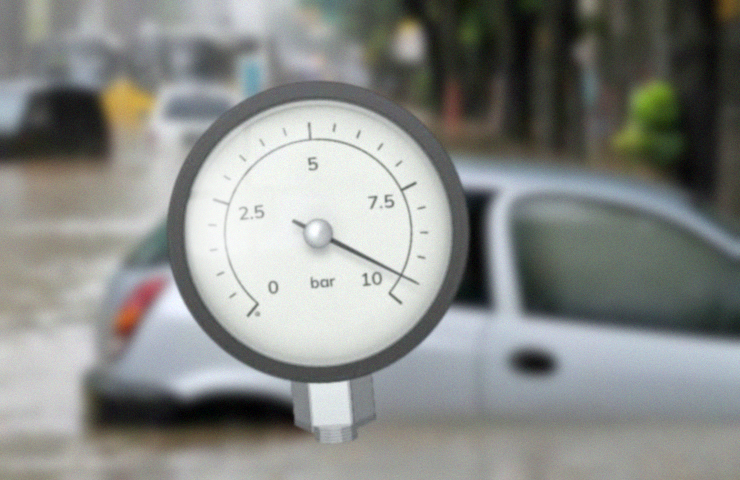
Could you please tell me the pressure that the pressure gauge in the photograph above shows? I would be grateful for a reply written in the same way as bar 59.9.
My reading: bar 9.5
